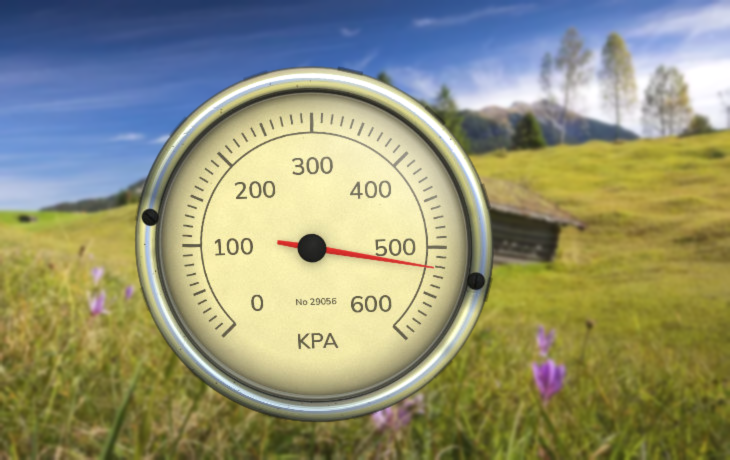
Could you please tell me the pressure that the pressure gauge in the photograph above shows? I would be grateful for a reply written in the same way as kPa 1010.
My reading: kPa 520
